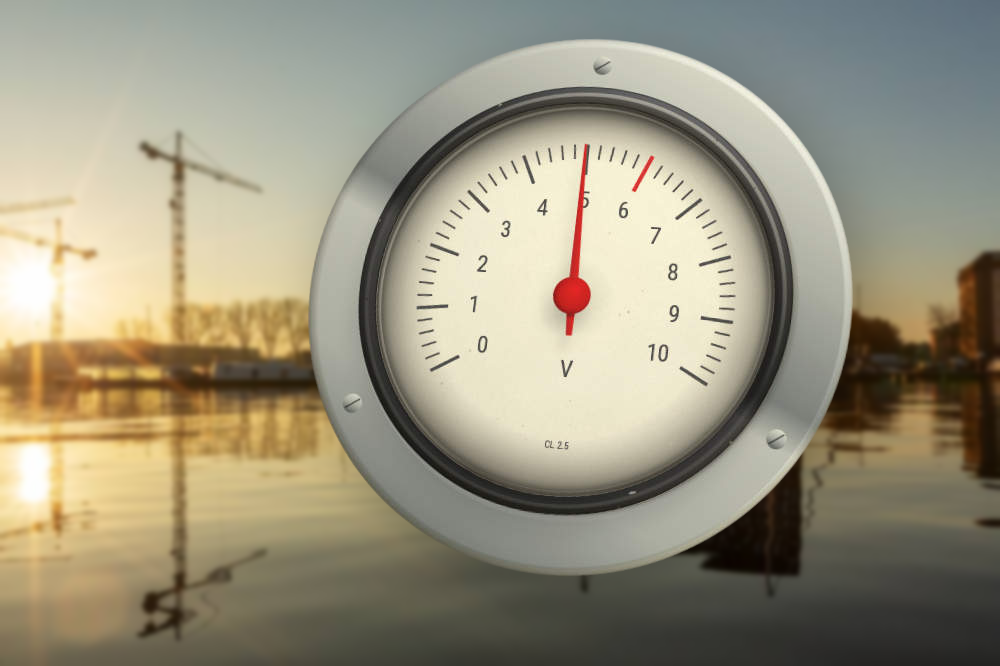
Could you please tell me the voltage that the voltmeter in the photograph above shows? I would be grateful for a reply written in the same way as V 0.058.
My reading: V 5
